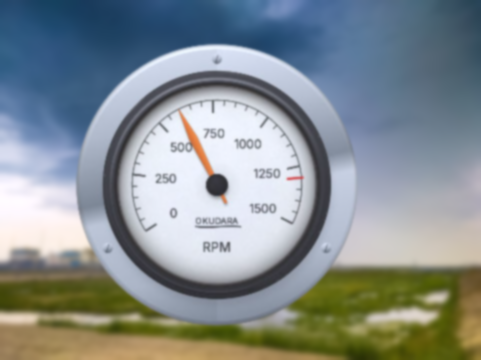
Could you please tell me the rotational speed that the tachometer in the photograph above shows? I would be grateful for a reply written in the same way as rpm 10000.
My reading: rpm 600
